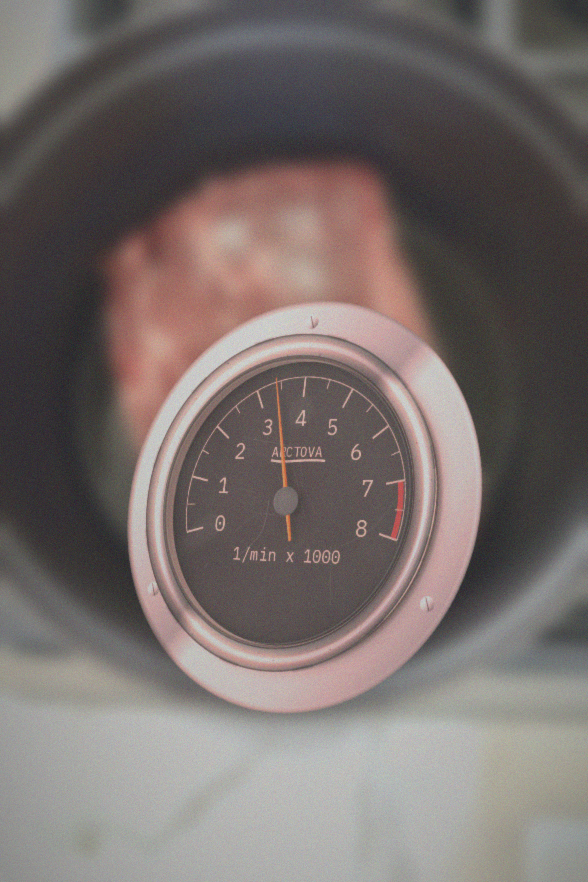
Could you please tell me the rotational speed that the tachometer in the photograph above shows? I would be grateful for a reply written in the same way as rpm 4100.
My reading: rpm 3500
